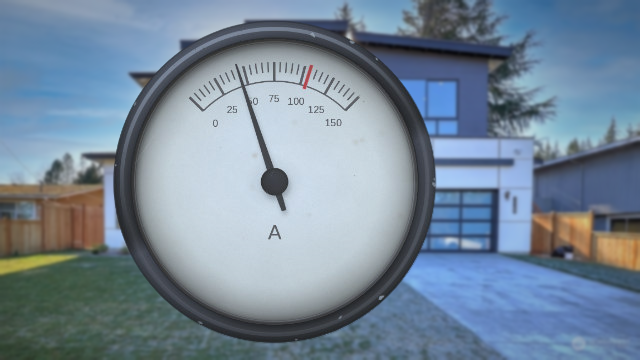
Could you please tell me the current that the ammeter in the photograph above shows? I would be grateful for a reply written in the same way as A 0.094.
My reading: A 45
